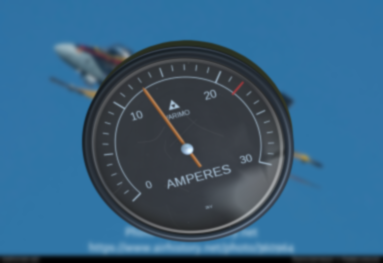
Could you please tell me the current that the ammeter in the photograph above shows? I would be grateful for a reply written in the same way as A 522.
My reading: A 13
